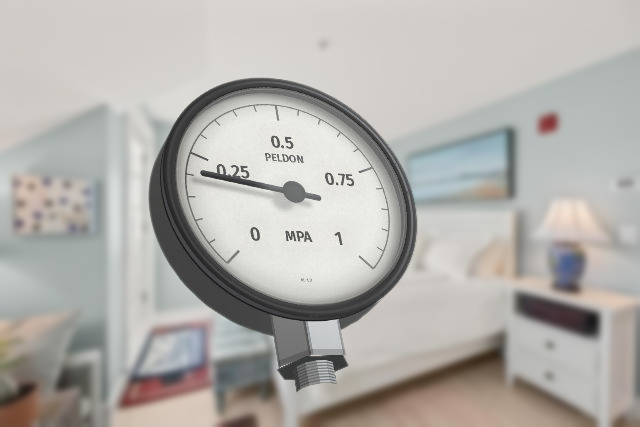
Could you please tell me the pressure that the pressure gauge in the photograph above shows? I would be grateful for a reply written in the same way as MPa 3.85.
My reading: MPa 0.2
